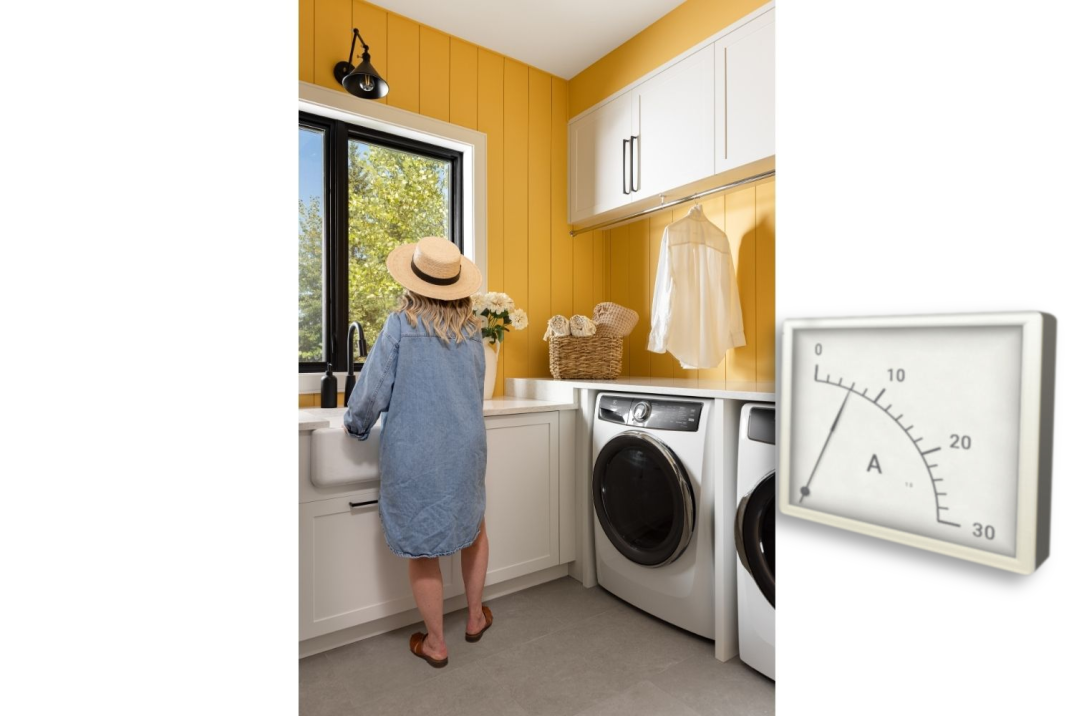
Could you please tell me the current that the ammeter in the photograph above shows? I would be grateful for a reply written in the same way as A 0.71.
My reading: A 6
